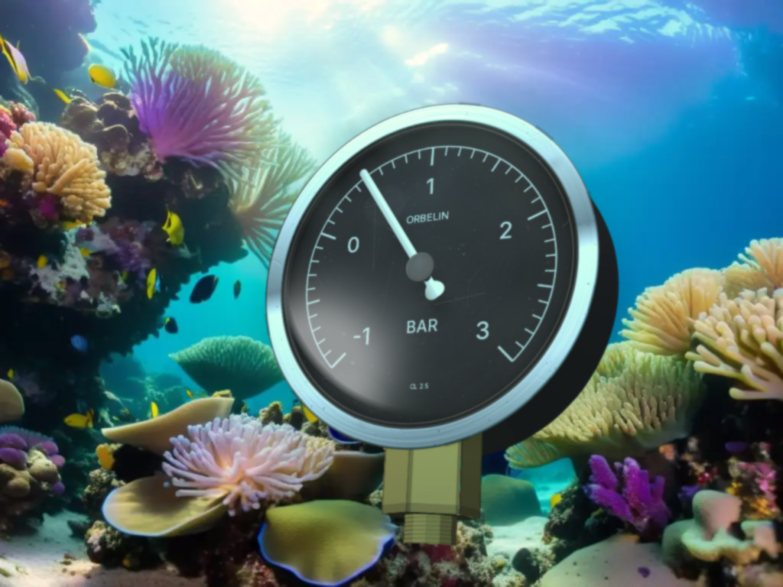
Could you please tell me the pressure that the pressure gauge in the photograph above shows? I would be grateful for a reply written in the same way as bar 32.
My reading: bar 0.5
